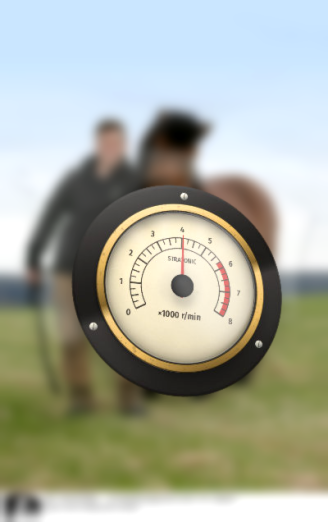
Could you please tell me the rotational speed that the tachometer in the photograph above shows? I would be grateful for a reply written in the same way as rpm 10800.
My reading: rpm 4000
